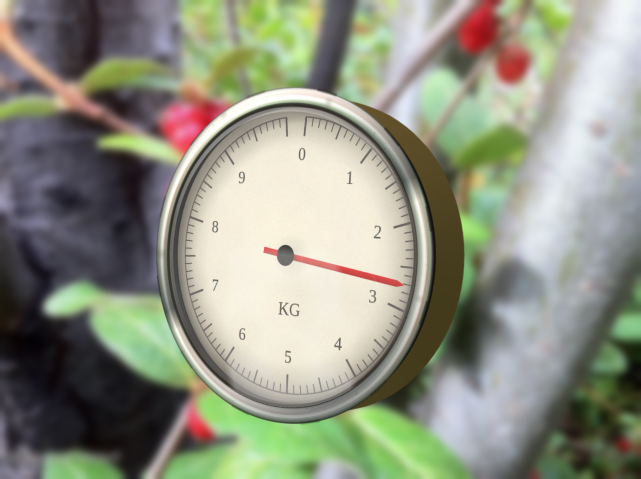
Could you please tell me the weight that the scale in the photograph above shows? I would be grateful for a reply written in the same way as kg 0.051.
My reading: kg 2.7
